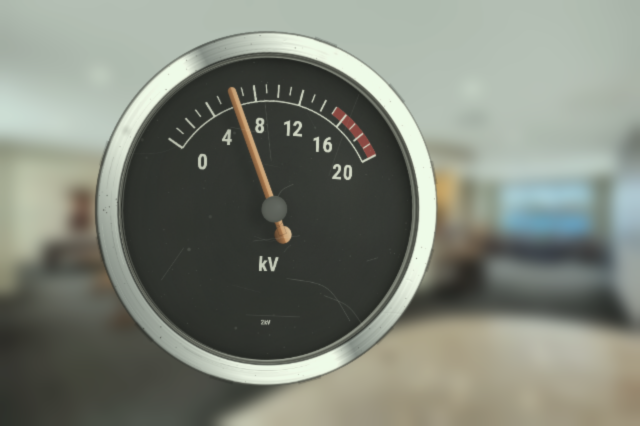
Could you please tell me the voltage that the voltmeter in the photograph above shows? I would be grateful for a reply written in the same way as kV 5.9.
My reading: kV 6
